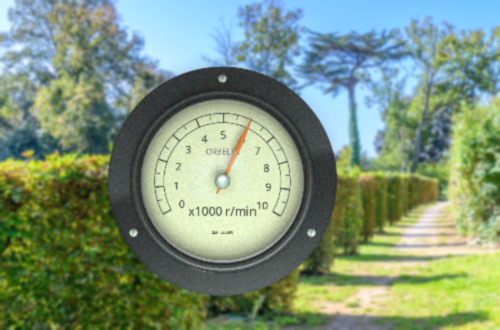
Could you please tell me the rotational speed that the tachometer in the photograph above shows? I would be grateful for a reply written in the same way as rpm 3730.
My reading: rpm 6000
